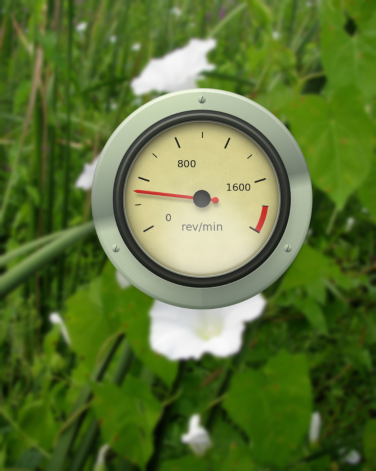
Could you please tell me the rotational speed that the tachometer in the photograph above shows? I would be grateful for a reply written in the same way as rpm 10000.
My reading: rpm 300
